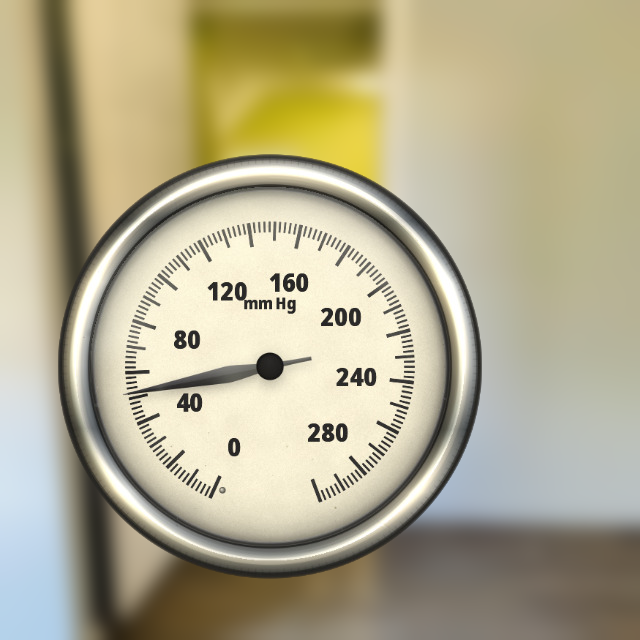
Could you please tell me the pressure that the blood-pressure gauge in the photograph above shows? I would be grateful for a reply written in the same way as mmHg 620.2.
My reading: mmHg 52
